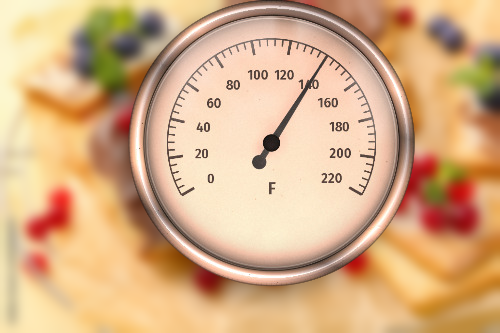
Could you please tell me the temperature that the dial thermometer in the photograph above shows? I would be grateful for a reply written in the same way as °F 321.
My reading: °F 140
